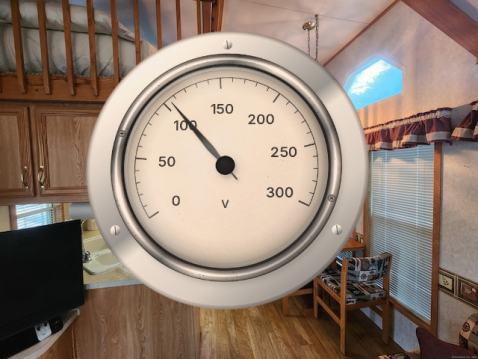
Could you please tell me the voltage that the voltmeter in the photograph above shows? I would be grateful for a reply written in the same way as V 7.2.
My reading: V 105
